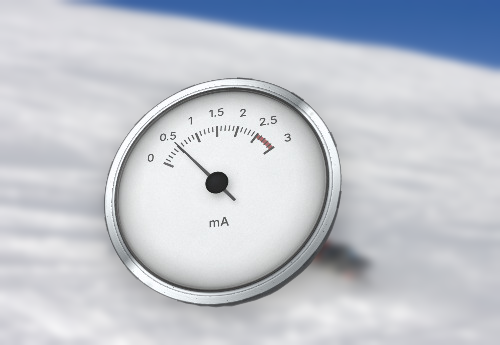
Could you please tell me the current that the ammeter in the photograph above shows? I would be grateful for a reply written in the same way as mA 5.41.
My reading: mA 0.5
